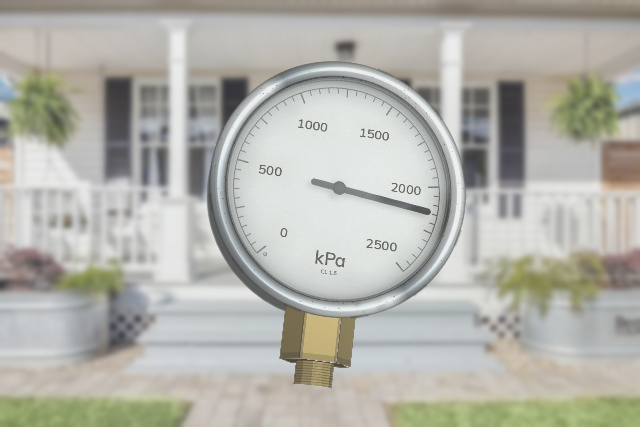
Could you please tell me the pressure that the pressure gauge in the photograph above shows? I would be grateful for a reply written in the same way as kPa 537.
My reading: kPa 2150
